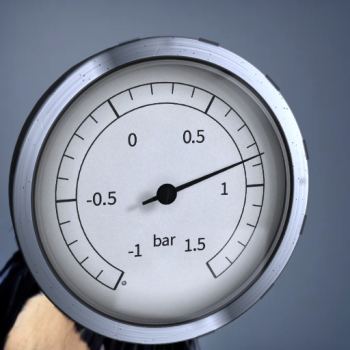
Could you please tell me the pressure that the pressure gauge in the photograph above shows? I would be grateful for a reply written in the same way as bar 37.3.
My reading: bar 0.85
